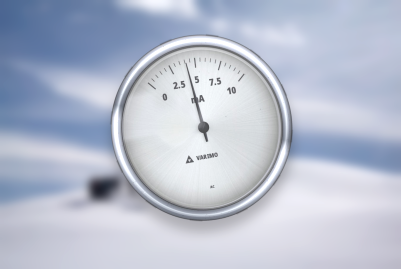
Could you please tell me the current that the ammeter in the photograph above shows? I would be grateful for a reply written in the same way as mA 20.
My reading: mA 4
